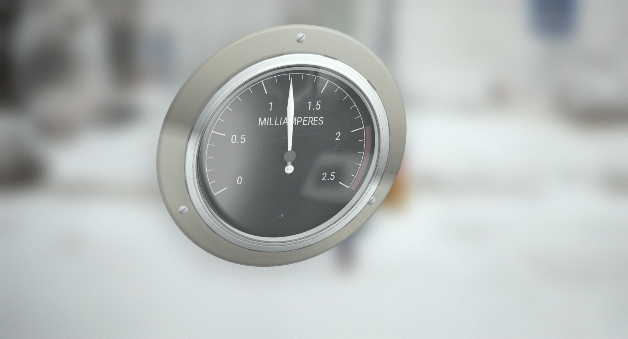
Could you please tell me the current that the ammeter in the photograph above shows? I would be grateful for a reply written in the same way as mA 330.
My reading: mA 1.2
